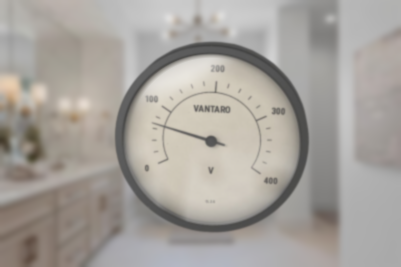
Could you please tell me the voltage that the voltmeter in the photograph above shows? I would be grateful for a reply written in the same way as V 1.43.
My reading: V 70
